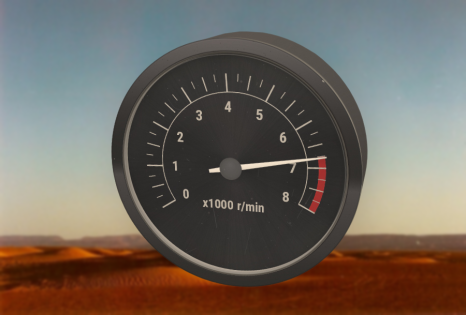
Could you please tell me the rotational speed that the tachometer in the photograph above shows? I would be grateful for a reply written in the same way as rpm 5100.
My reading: rpm 6750
